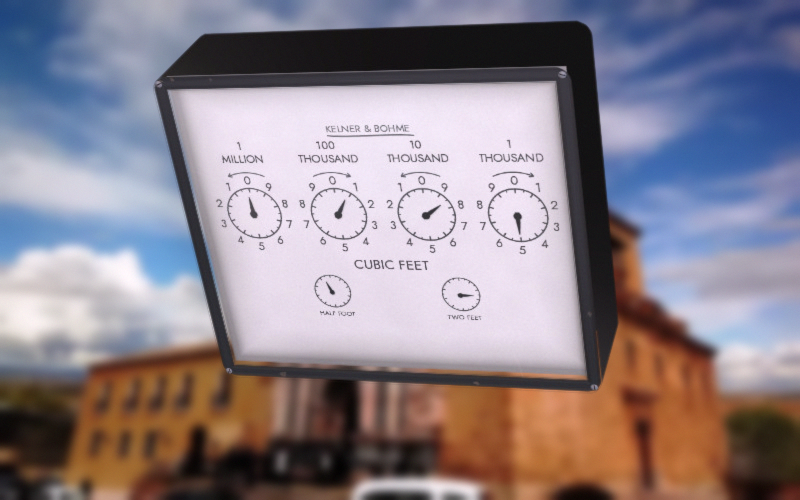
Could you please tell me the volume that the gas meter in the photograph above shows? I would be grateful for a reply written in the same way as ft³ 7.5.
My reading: ft³ 8500
